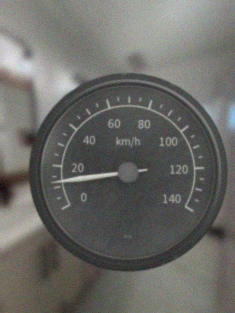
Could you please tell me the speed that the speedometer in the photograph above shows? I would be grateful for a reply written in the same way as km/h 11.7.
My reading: km/h 12.5
